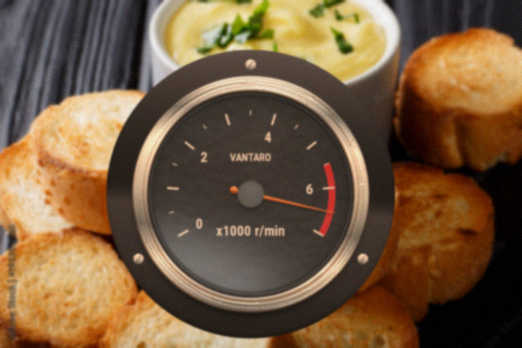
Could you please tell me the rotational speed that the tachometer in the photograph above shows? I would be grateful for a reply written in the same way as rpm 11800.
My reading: rpm 6500
